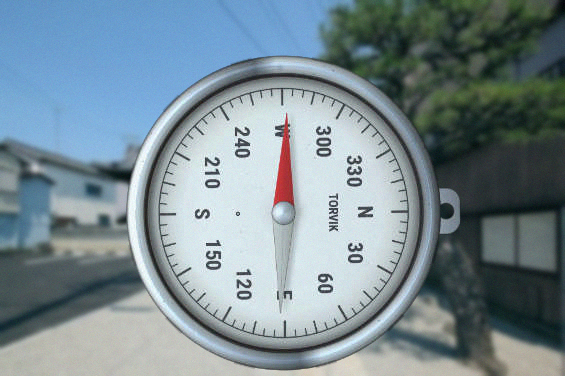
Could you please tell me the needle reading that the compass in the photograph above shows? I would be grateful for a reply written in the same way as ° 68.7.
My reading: ° 272.5
